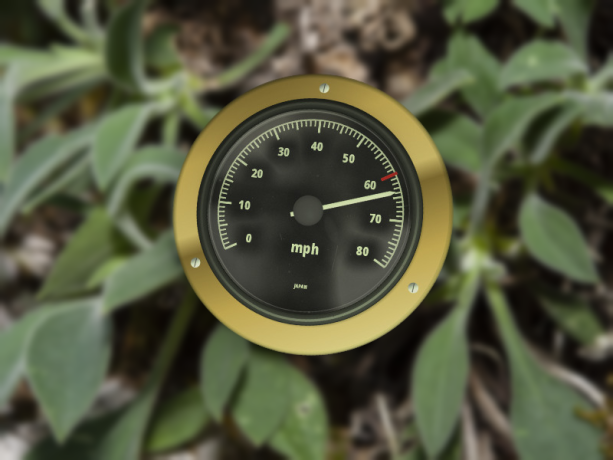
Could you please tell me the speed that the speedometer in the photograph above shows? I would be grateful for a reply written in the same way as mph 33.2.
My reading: mph 64
